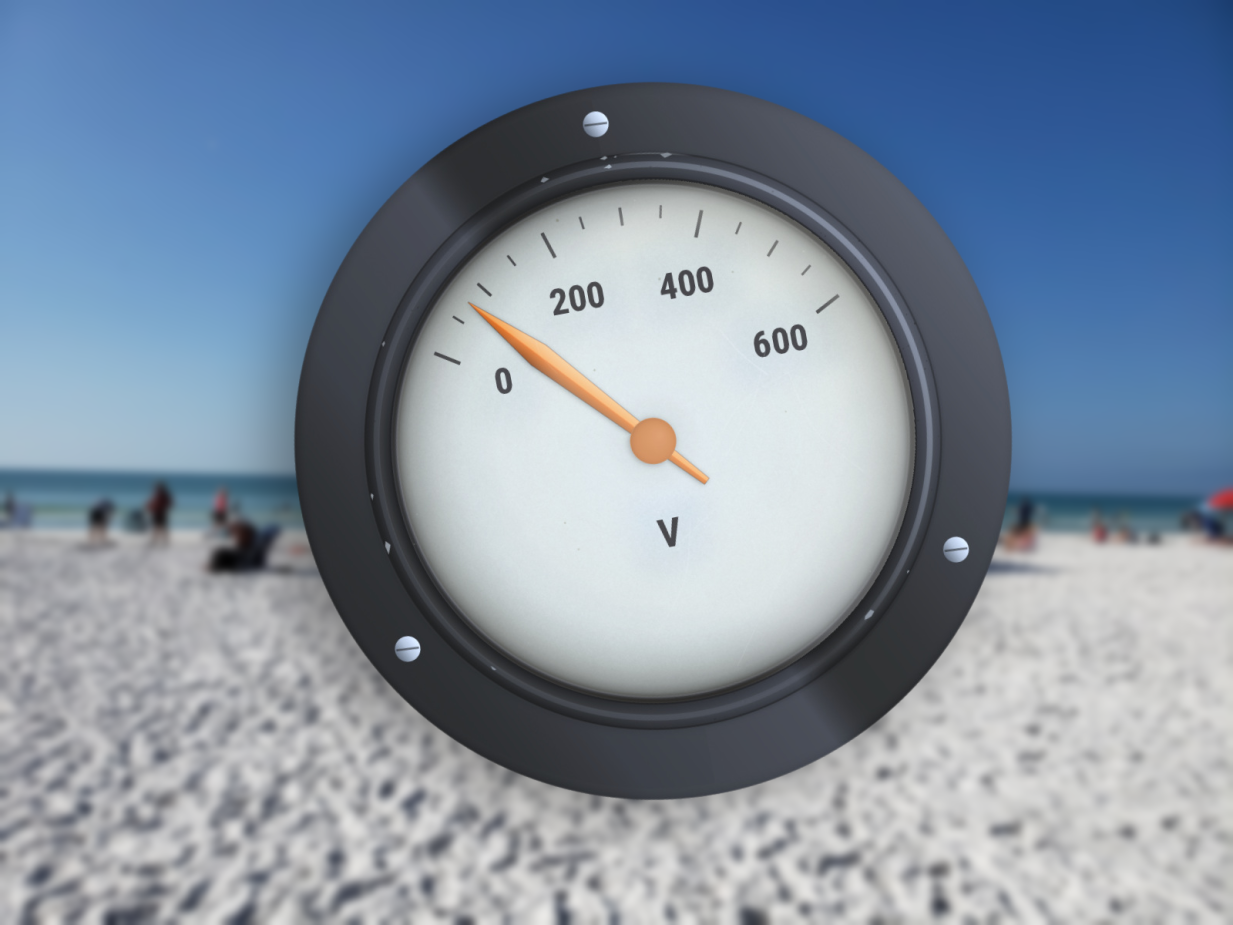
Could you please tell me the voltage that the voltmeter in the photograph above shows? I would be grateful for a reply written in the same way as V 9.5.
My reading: V 75
